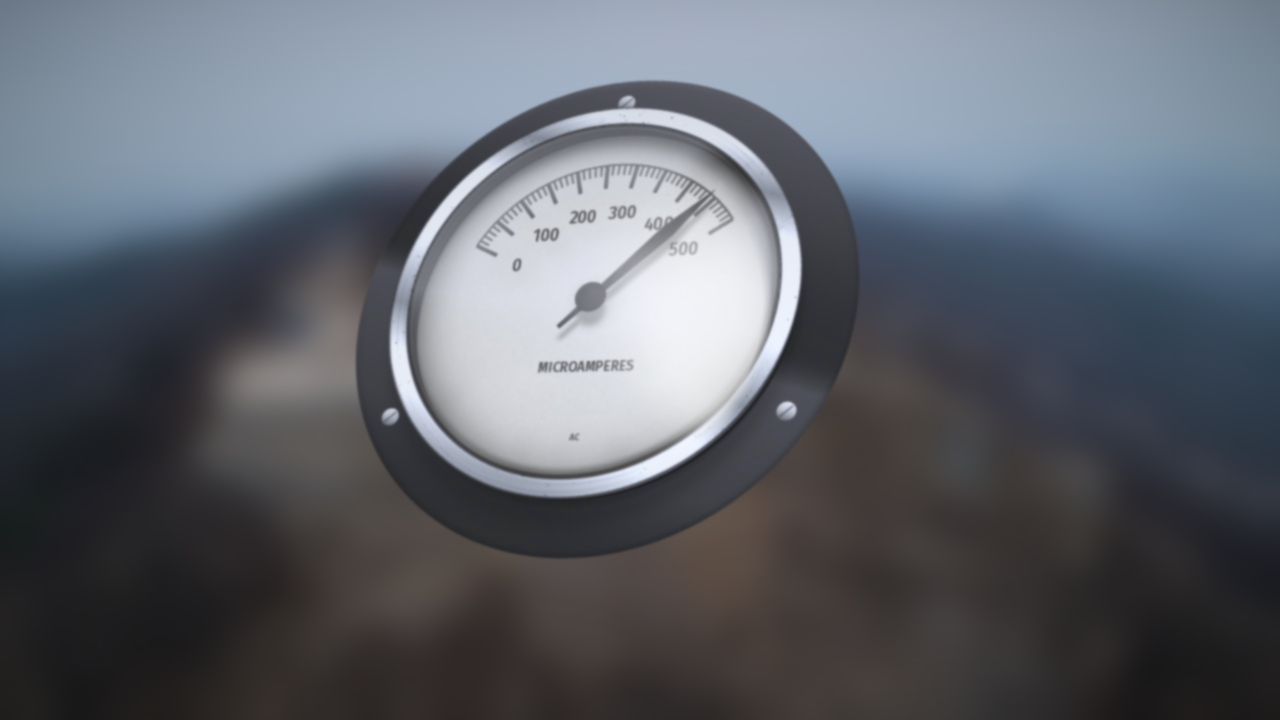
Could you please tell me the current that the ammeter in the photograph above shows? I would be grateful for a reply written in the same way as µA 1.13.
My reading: µA 450
